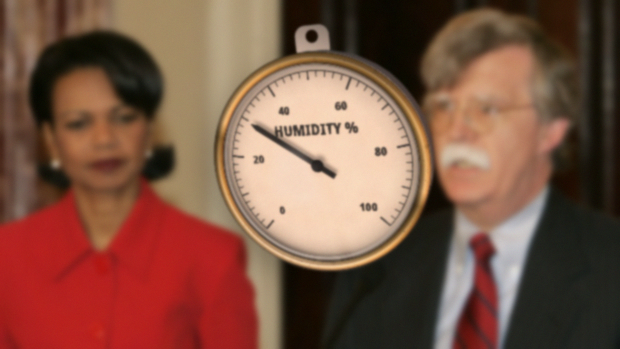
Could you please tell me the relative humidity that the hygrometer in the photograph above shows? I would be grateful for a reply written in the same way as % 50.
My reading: % 30
